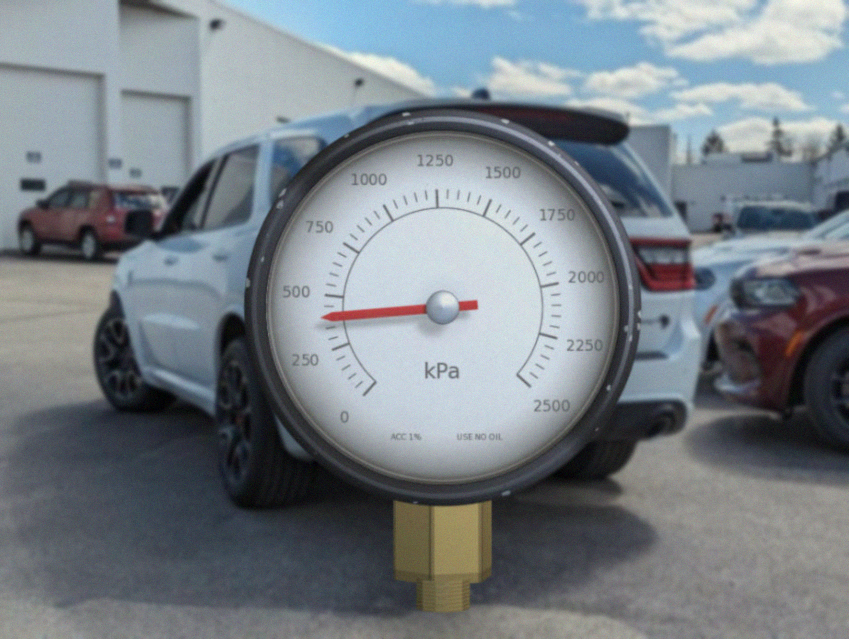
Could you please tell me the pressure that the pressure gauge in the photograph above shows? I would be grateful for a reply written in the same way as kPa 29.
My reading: kPa 400
